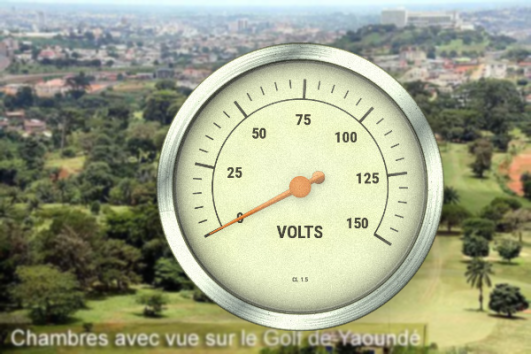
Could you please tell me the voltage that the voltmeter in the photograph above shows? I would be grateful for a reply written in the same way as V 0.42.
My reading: V 0
